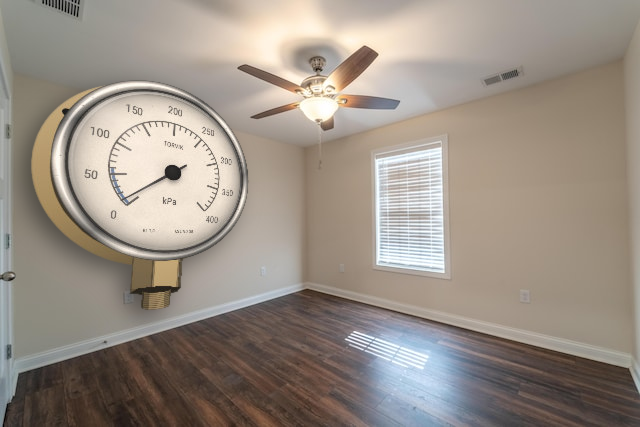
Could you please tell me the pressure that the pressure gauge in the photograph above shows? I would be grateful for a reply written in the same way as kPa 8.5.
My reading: kPa 10
